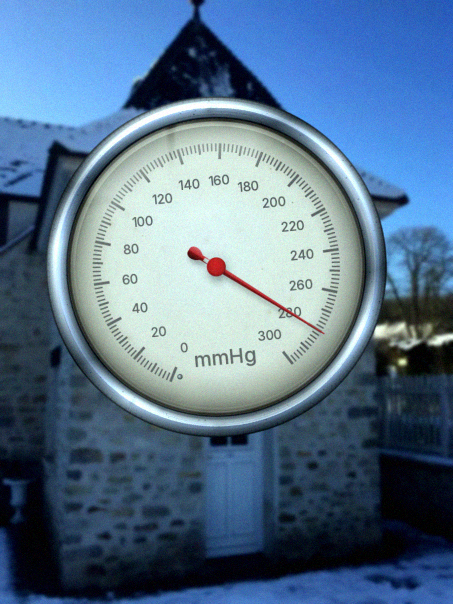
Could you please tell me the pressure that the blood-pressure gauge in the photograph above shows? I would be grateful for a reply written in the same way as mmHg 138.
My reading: mmHg 280
